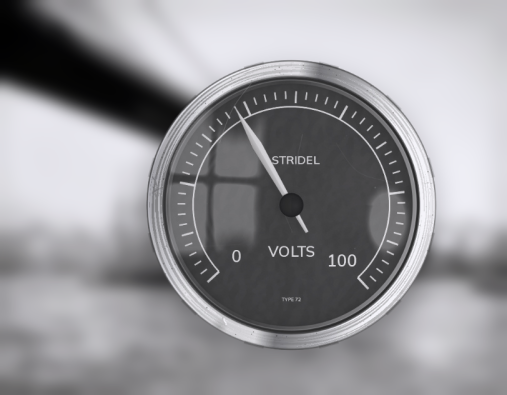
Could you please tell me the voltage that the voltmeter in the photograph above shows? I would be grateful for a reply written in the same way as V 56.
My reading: V 38
